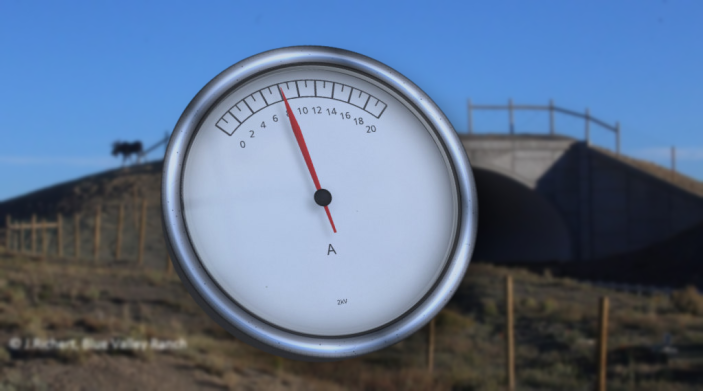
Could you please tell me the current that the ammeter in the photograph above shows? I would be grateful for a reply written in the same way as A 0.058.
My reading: A 8
